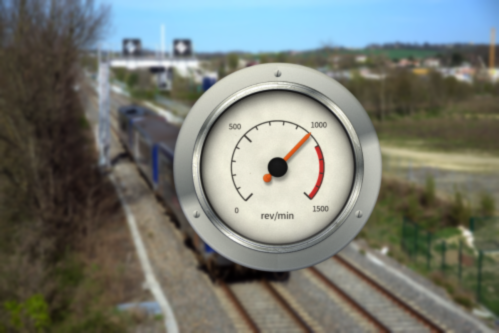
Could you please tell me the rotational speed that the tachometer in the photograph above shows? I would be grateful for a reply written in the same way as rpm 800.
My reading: rpm 1000
